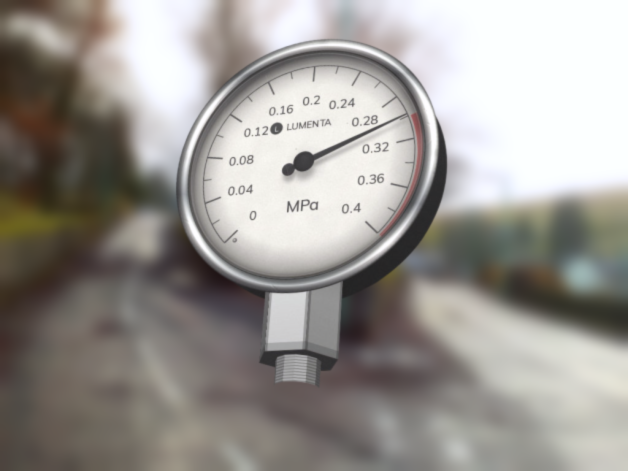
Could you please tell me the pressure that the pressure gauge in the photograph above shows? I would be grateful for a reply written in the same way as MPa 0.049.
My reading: MPa 0.3
